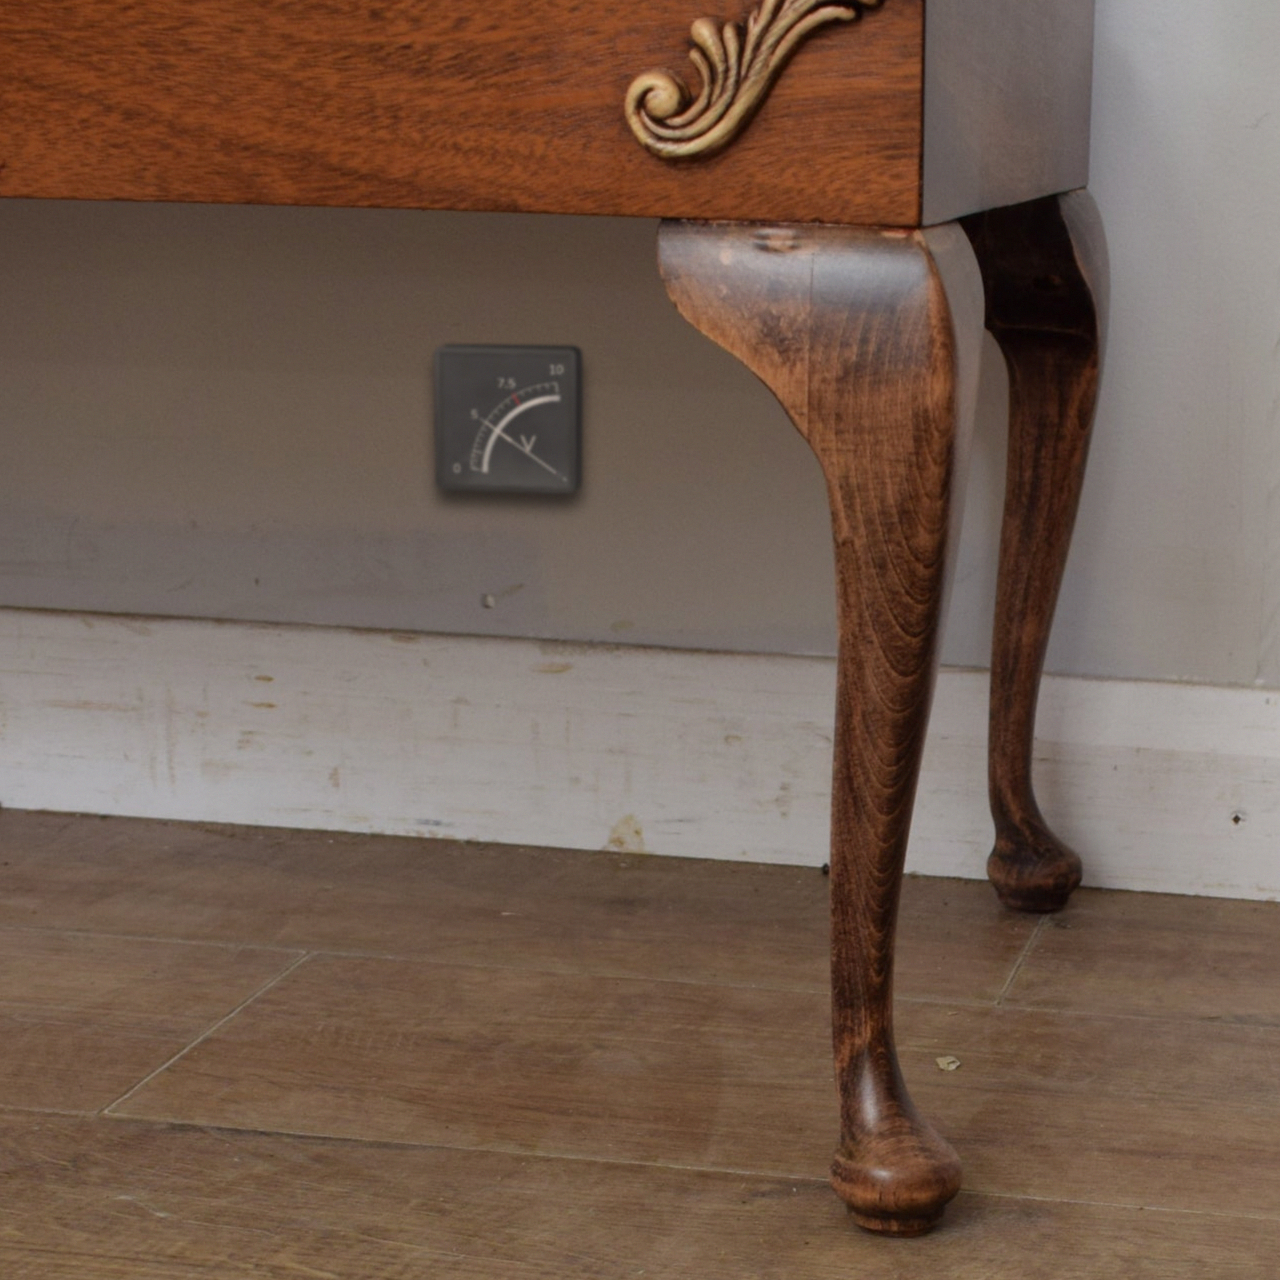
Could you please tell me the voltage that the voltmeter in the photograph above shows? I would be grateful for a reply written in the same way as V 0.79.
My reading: V 5
